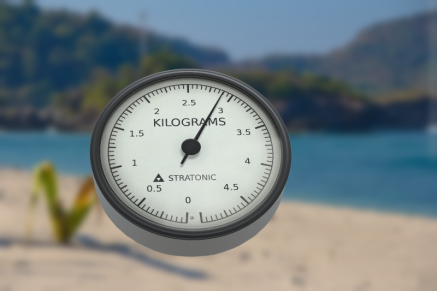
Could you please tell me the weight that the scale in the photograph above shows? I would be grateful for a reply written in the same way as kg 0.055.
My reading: kg 2.9
